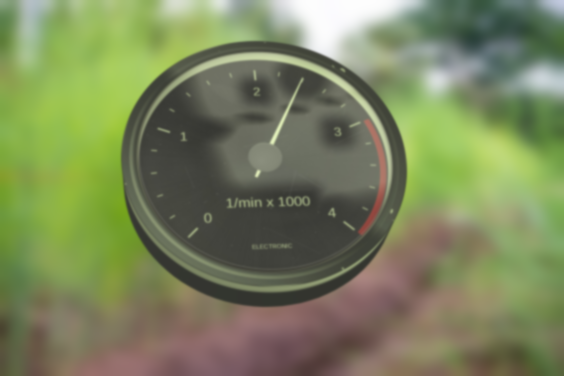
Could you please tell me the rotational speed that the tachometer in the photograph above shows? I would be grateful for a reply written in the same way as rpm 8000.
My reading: rpm 2400
